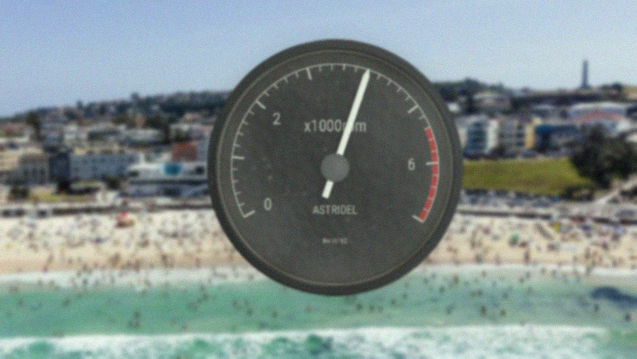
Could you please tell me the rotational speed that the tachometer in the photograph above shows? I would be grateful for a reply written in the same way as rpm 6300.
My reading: rpm 4000
